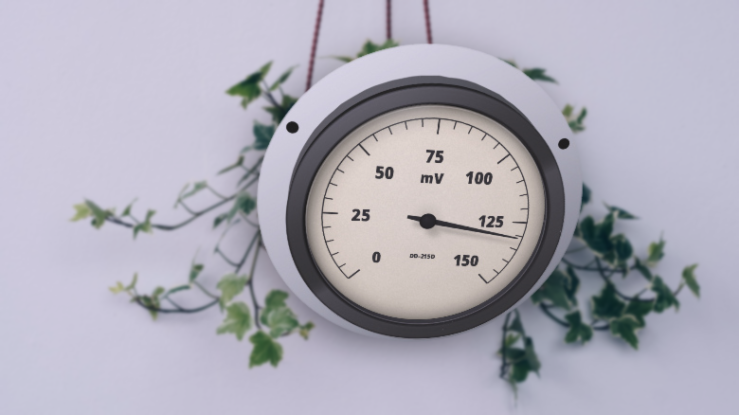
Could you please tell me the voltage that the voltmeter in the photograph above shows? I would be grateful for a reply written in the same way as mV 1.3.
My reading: mV 130
